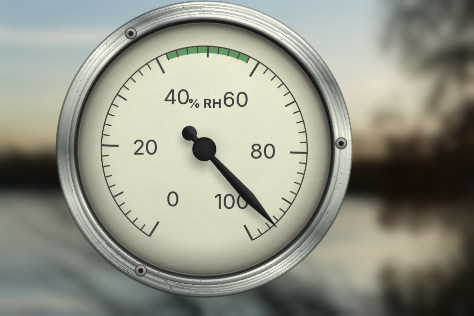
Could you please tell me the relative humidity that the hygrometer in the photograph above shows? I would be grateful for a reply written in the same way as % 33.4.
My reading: % 95
